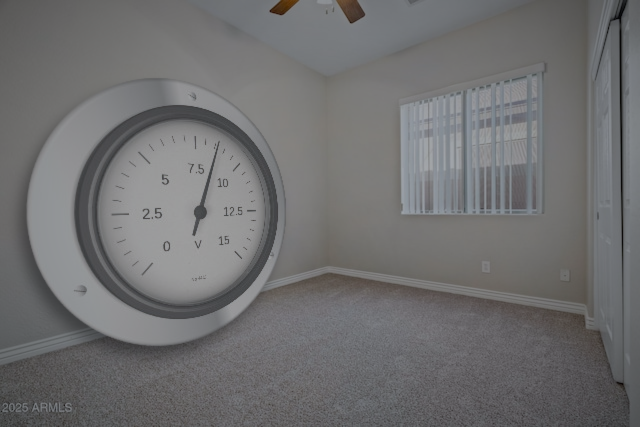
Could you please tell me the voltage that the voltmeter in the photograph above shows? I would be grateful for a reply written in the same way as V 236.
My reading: V 8.5
